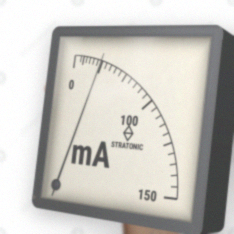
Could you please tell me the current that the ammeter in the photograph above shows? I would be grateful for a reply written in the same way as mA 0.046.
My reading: mA 50
